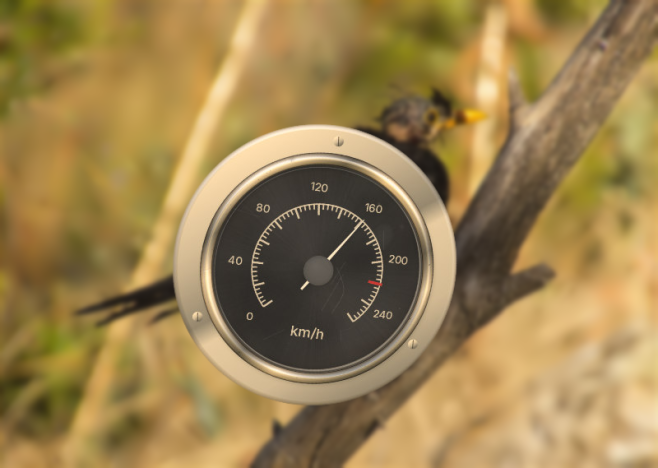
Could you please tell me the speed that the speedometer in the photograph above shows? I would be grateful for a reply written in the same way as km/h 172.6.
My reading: km/h 160
